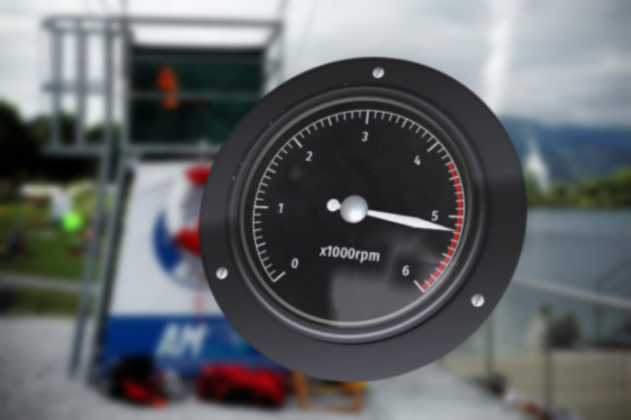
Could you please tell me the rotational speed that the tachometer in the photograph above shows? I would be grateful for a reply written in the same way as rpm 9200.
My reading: rpm 5200
